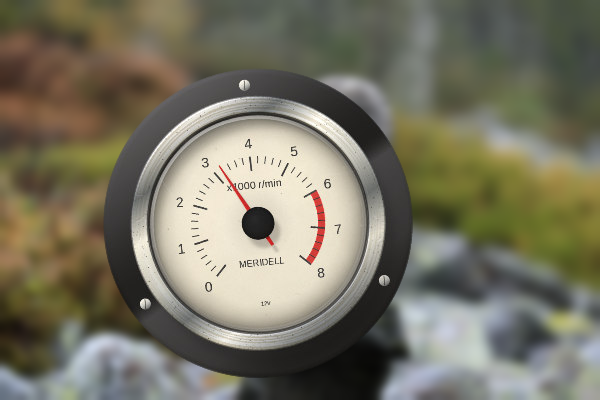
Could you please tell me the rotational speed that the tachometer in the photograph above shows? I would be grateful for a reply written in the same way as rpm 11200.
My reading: rpm 3200
